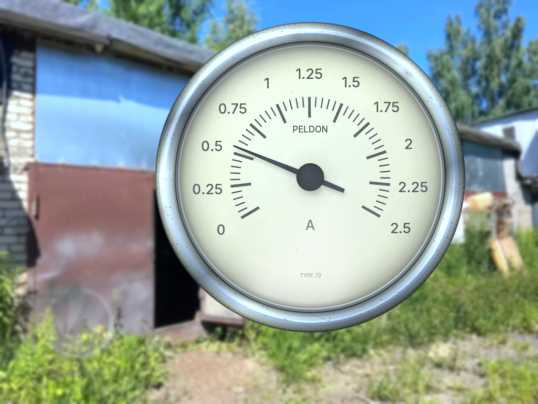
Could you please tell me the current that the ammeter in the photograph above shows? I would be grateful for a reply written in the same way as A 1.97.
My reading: A 0.55
